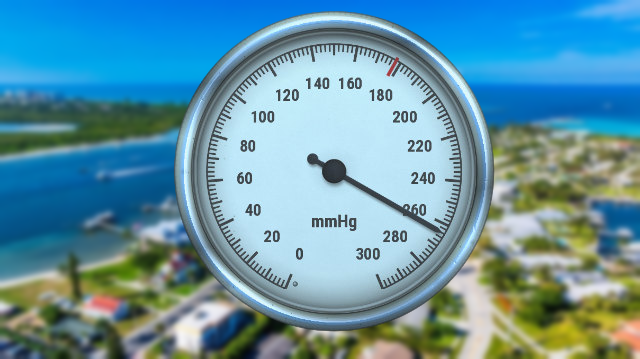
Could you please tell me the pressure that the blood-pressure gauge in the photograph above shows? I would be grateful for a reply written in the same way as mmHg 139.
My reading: mmHg 264
